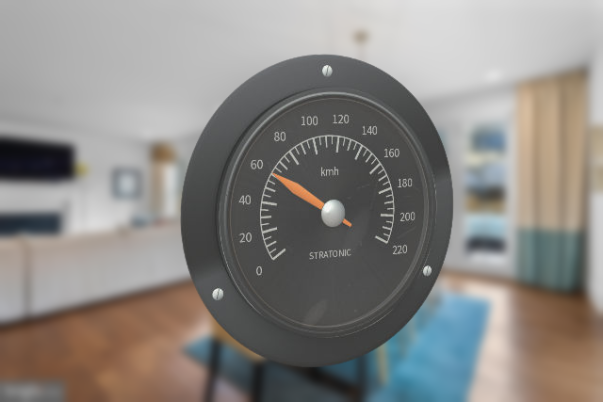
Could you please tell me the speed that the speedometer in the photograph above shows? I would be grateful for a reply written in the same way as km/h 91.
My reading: km/h 60
